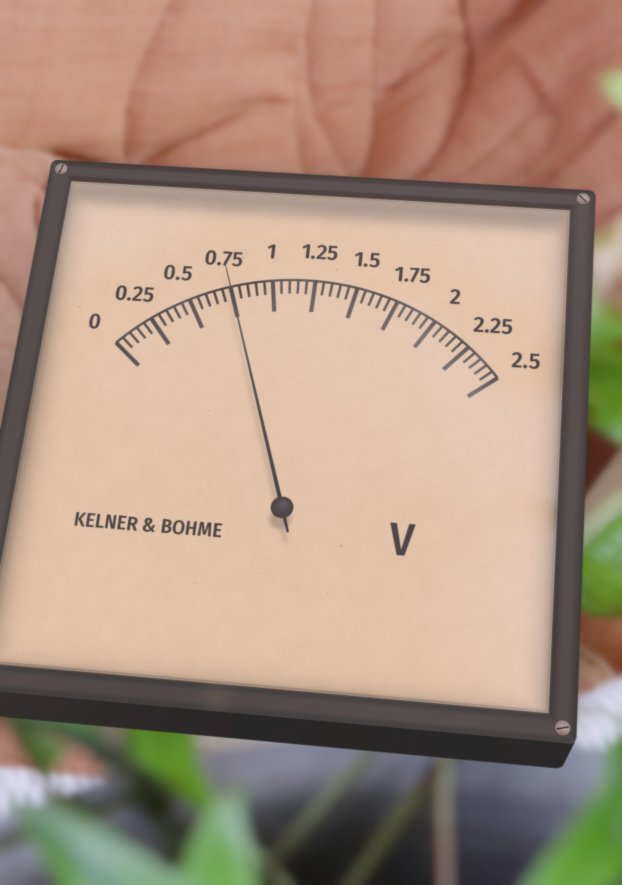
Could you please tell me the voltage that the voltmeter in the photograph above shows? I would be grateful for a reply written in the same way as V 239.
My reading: V 0.75
